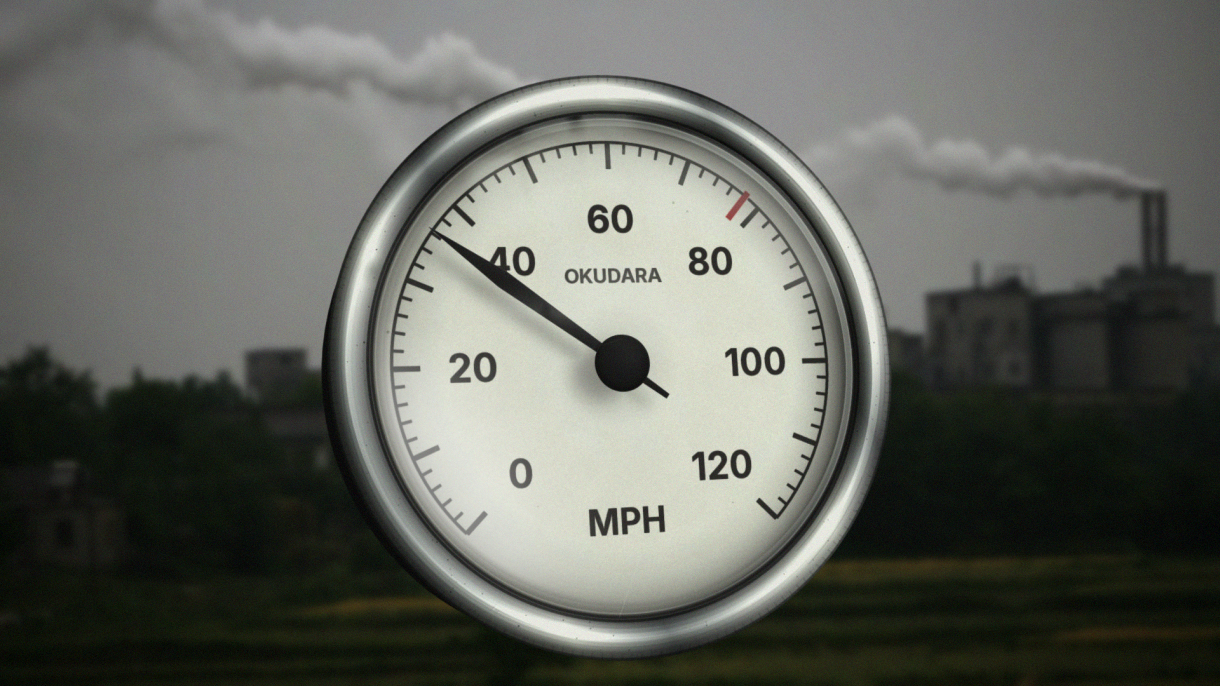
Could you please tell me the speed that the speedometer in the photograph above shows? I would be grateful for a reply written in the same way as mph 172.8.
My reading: mph 36
